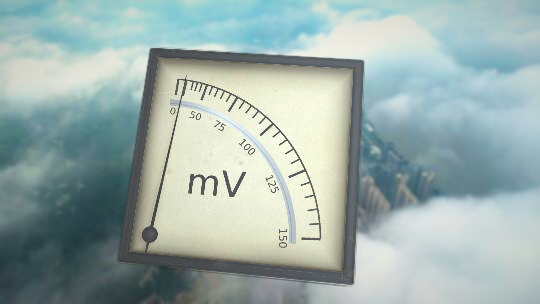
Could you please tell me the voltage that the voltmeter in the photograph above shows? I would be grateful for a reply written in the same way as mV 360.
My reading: mV 25
